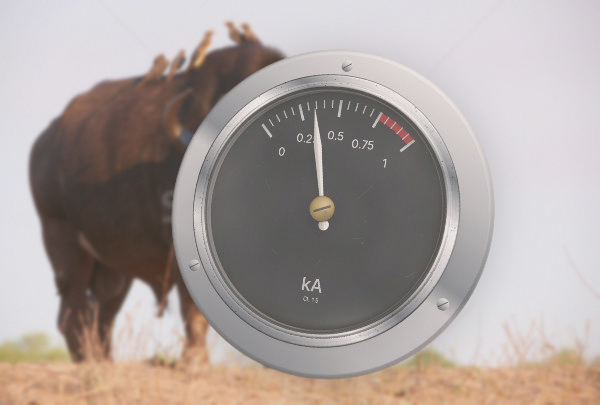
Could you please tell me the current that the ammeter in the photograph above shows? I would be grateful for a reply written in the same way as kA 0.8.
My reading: kA 0.35
